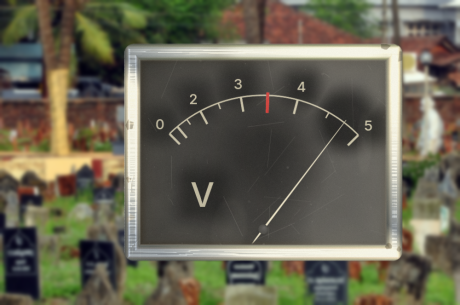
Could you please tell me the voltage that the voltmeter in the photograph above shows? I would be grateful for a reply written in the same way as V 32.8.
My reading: V 4.75
